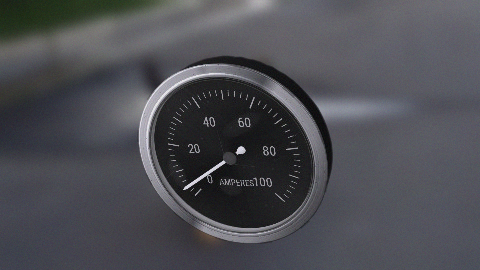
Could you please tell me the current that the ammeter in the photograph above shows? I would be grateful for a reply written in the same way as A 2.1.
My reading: A 4
